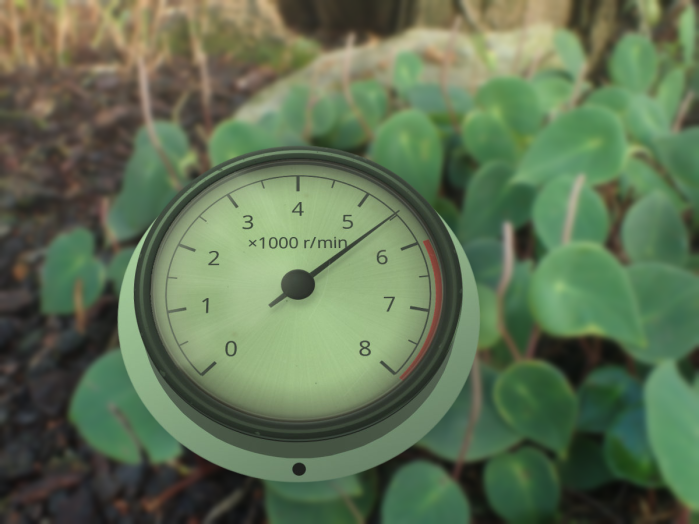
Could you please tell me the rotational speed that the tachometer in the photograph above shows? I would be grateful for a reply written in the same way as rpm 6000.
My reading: rpm 5500
